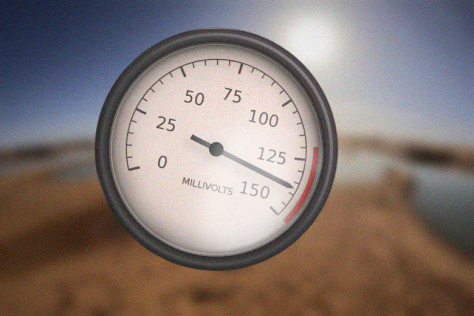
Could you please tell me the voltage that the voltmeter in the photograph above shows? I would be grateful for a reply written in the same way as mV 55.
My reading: mV 137.5
